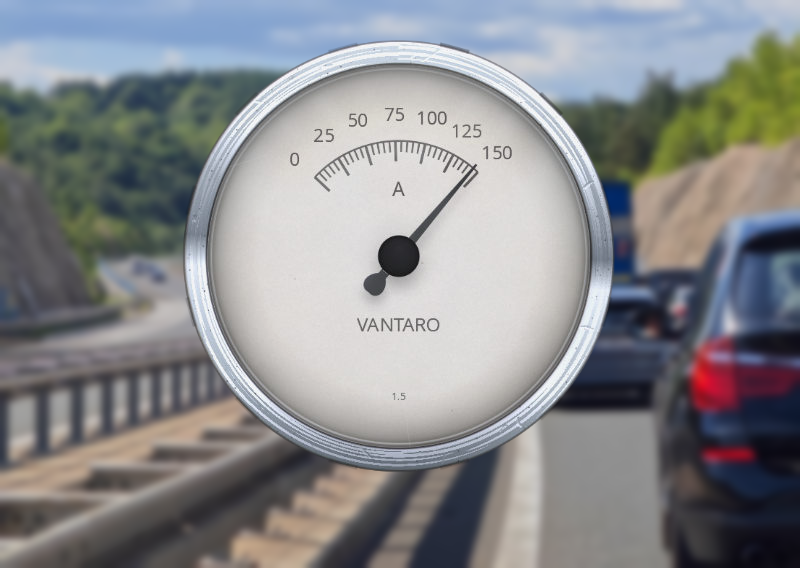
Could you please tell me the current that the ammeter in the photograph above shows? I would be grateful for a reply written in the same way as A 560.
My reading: A 145
